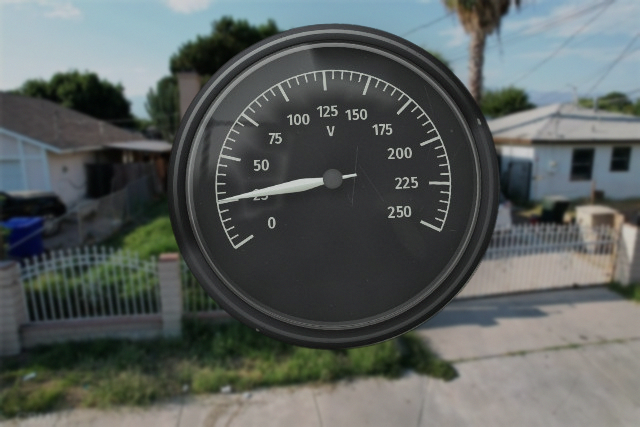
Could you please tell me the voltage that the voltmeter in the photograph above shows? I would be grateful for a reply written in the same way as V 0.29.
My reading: V 25
